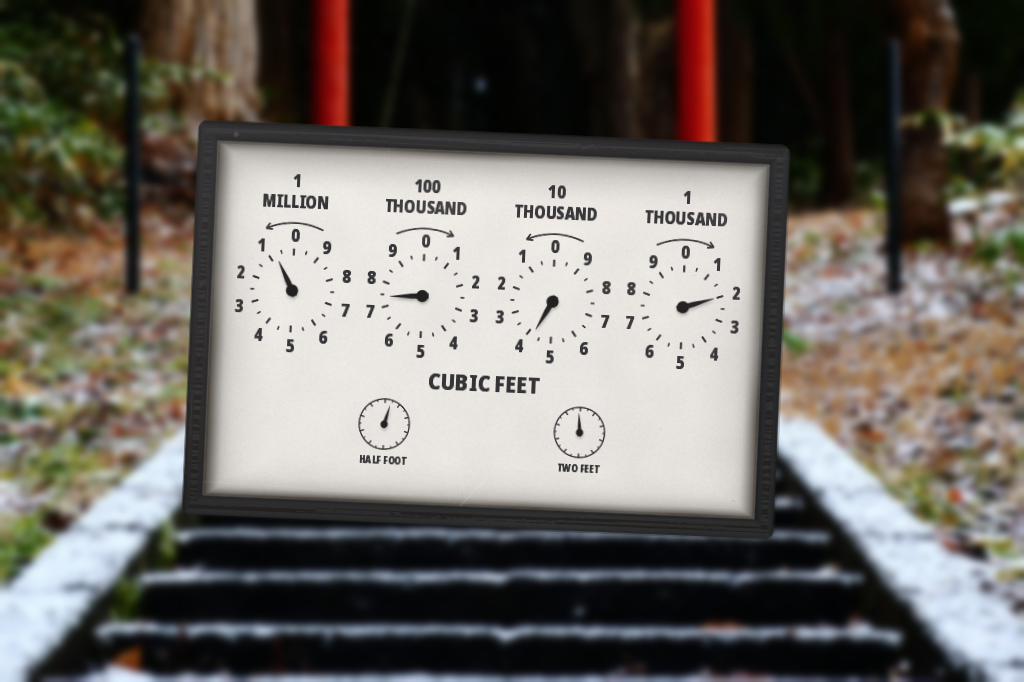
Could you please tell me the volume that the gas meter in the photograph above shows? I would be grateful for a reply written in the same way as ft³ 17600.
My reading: ft³ 74200
